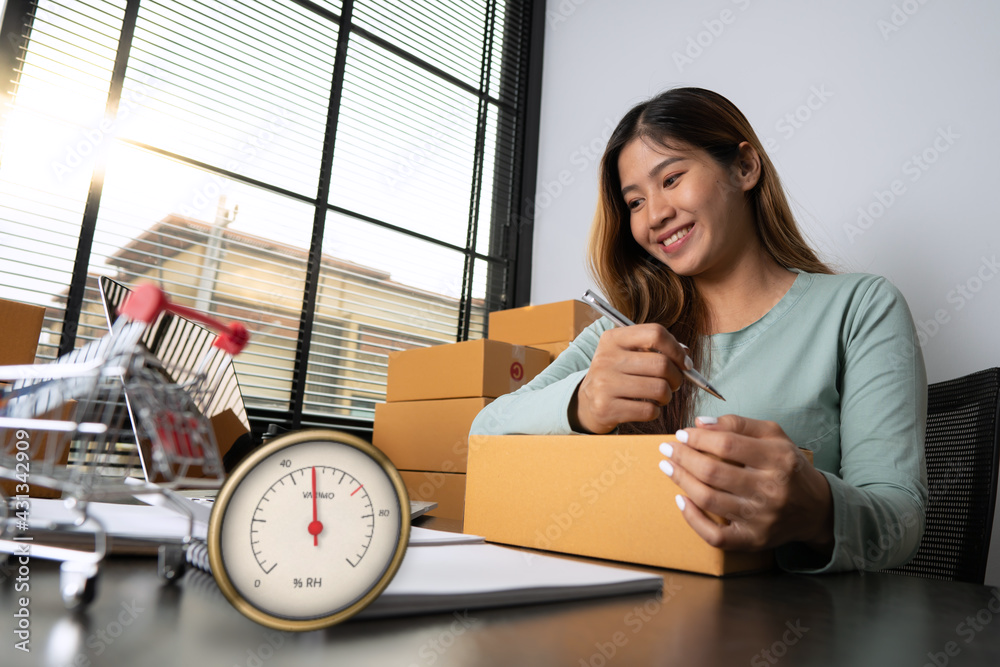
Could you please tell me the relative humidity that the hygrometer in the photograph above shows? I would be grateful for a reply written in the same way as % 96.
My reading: % 48
